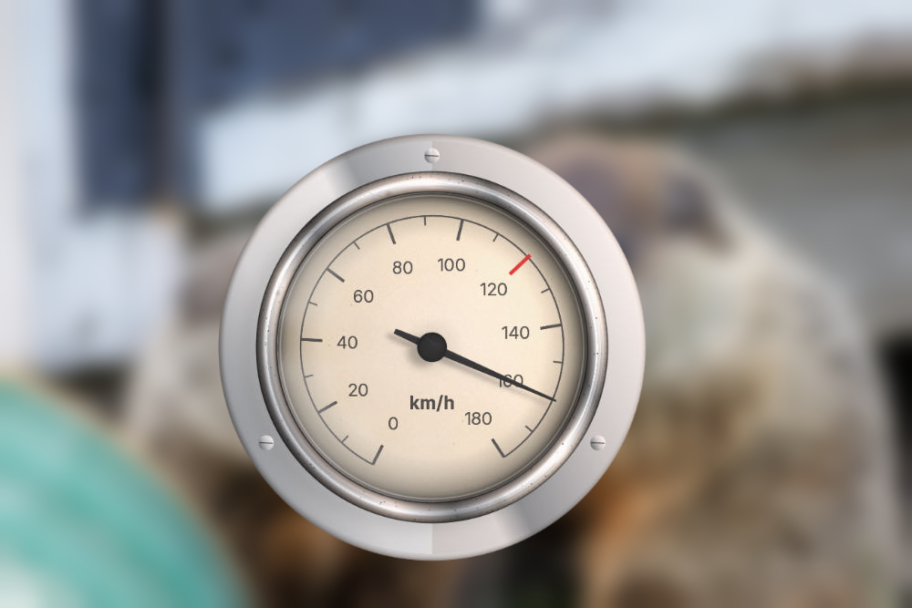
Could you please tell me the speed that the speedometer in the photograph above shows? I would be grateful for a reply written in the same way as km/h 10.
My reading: km/h 160
